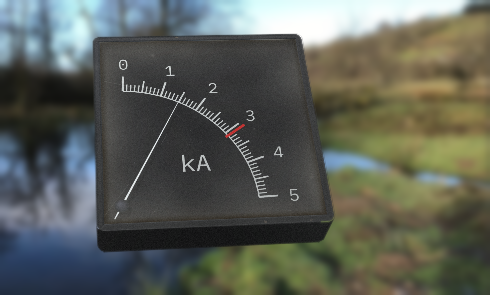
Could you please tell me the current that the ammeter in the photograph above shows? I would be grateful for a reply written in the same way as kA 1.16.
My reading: kA 1.5
